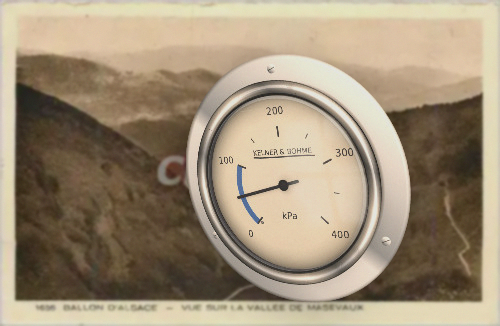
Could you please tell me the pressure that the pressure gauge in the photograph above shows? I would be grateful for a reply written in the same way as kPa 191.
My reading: kPa 50
